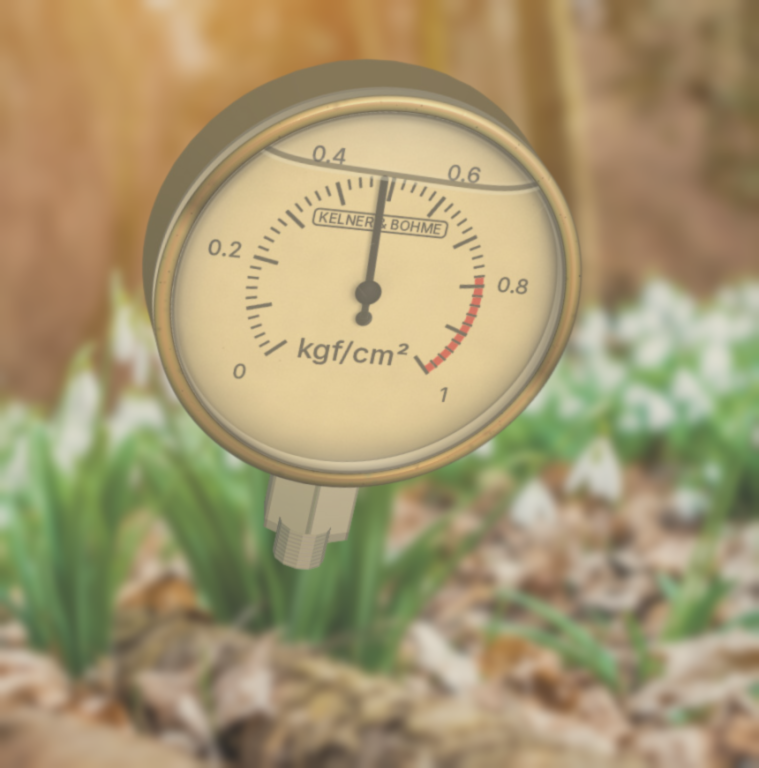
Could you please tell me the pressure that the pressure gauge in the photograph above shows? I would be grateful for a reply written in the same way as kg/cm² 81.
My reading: kg/cm² 0.48
